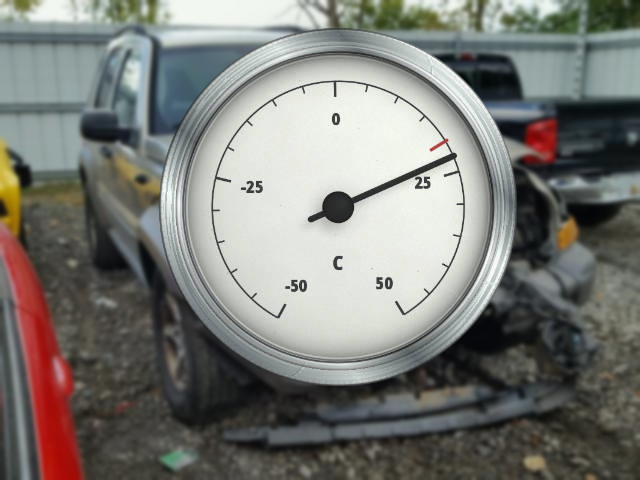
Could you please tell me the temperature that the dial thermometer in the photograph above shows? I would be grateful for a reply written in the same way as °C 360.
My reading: °C 22.5
